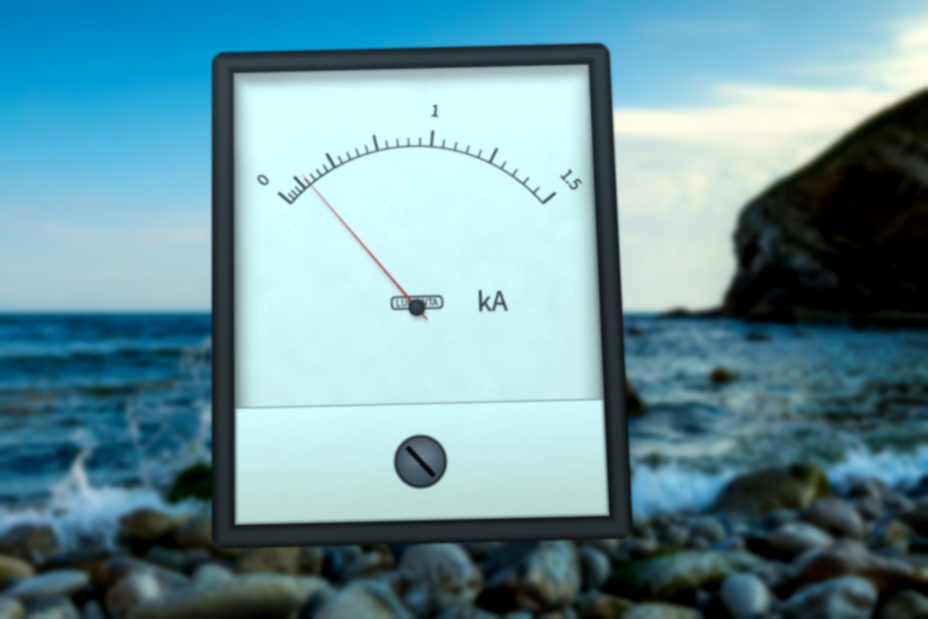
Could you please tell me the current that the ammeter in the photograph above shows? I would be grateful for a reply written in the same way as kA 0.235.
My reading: kA 0.3
